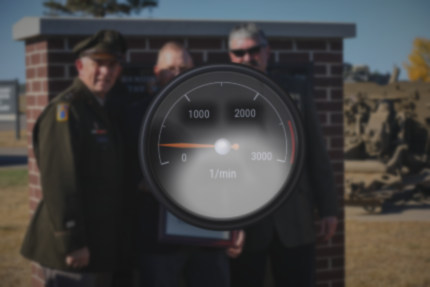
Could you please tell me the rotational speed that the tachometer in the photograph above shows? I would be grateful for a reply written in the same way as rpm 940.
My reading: rpm 250
